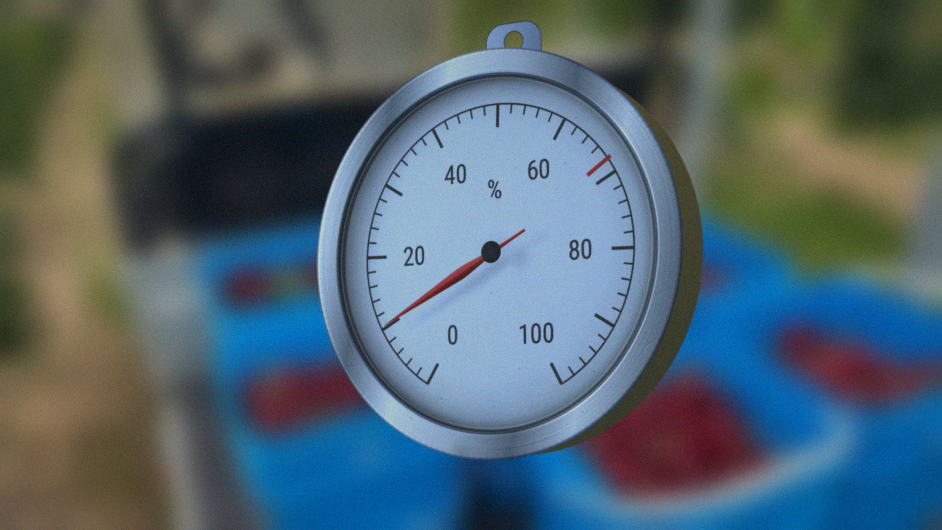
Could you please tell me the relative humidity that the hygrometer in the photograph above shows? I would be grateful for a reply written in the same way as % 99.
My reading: % 10
